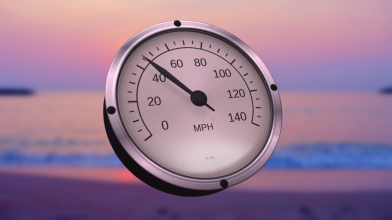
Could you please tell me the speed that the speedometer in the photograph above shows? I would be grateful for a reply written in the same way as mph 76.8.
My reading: mph 45
